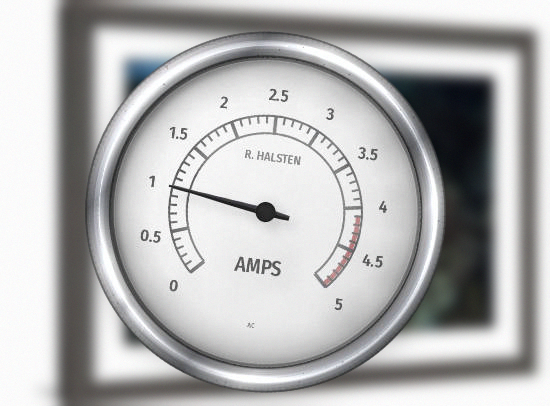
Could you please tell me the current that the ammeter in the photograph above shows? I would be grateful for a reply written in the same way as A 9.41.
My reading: A 1
